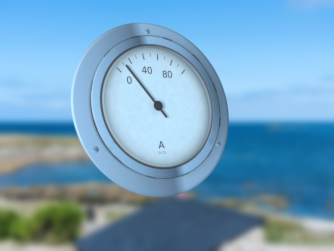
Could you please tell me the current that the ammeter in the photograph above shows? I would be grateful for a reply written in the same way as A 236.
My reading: A 10
